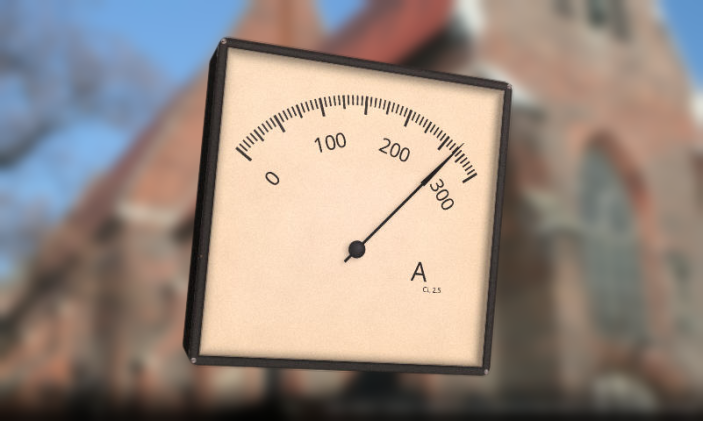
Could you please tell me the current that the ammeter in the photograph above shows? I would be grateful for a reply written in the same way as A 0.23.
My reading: A 265
